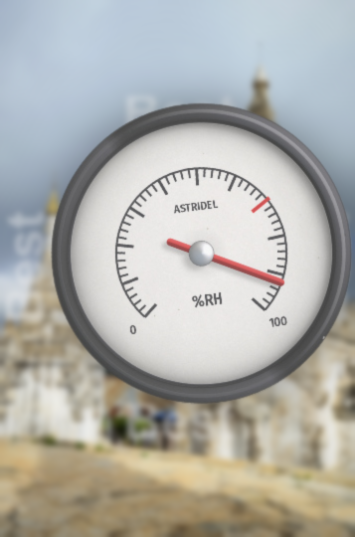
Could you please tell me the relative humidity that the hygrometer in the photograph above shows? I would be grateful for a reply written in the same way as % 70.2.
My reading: % 92
